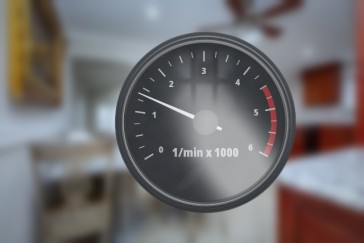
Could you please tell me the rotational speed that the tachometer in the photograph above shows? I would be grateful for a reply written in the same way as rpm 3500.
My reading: rpm 1375
